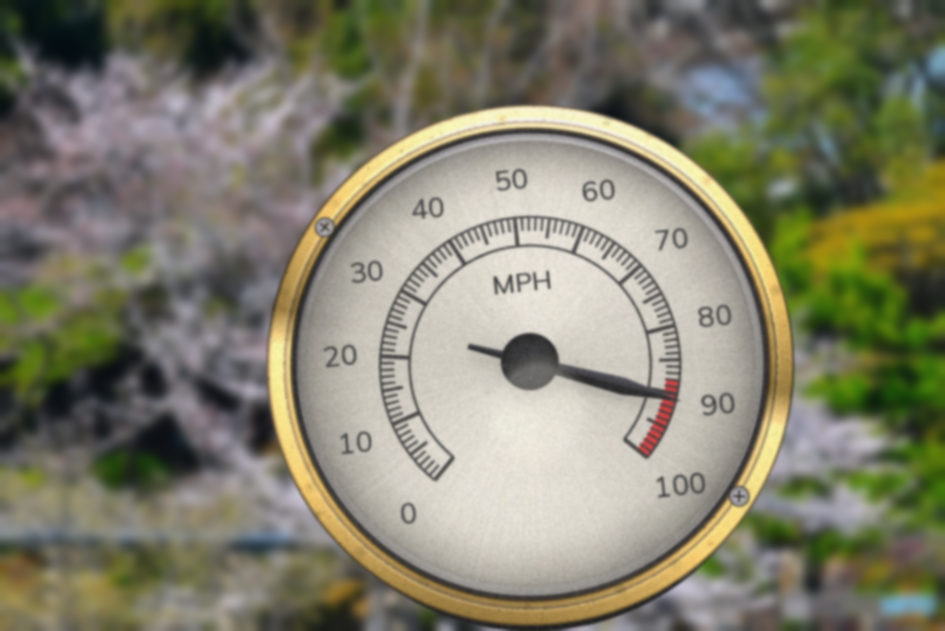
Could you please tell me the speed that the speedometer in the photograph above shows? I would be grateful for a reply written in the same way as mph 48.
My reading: mph 91
